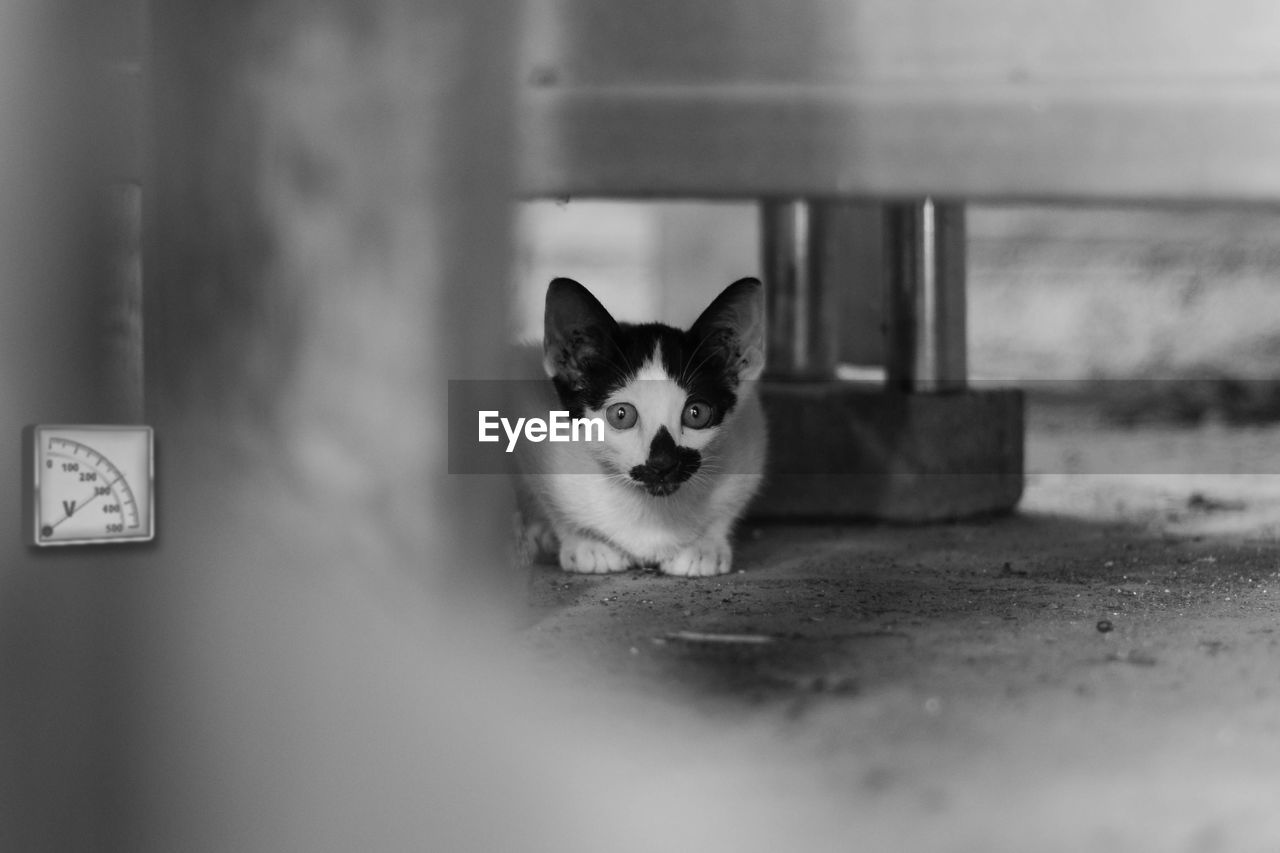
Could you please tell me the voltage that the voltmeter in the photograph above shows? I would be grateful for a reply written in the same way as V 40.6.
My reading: V 300
